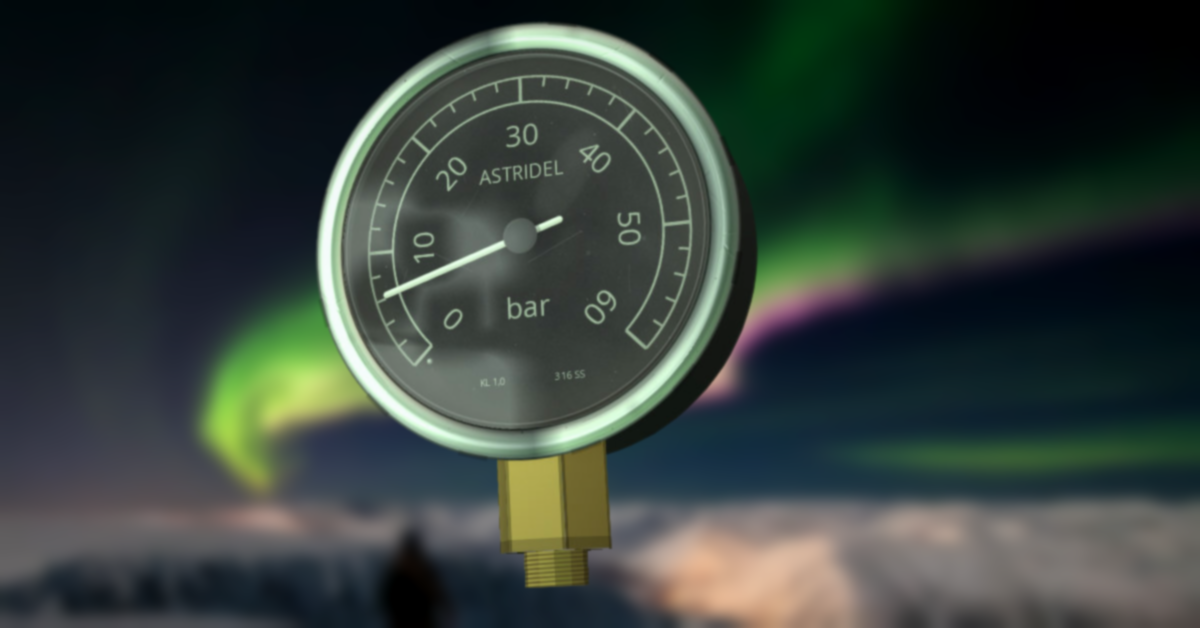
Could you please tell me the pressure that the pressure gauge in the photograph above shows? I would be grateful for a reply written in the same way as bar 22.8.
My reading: bar 6
